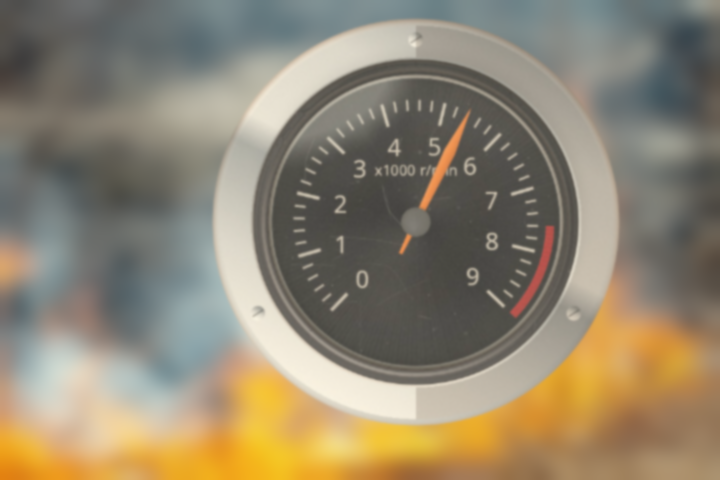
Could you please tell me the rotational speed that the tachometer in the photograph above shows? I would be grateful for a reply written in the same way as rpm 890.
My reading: rpm 5400
